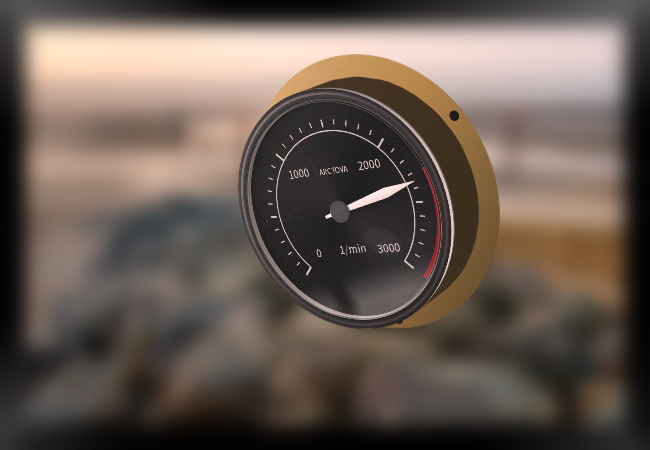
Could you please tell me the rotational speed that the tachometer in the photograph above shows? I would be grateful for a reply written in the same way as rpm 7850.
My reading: rpm 2350
